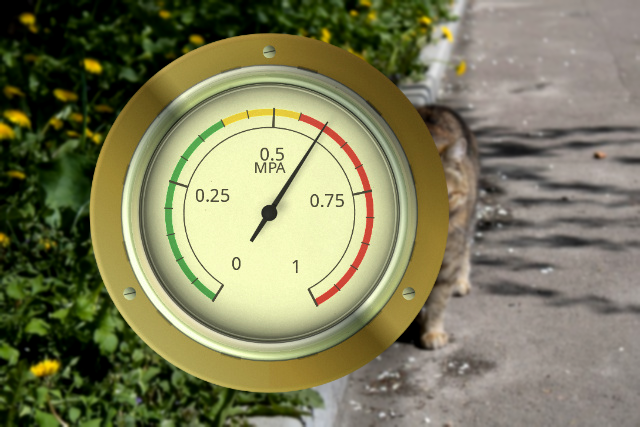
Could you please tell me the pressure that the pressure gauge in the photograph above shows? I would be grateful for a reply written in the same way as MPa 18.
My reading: MPa 0.6
